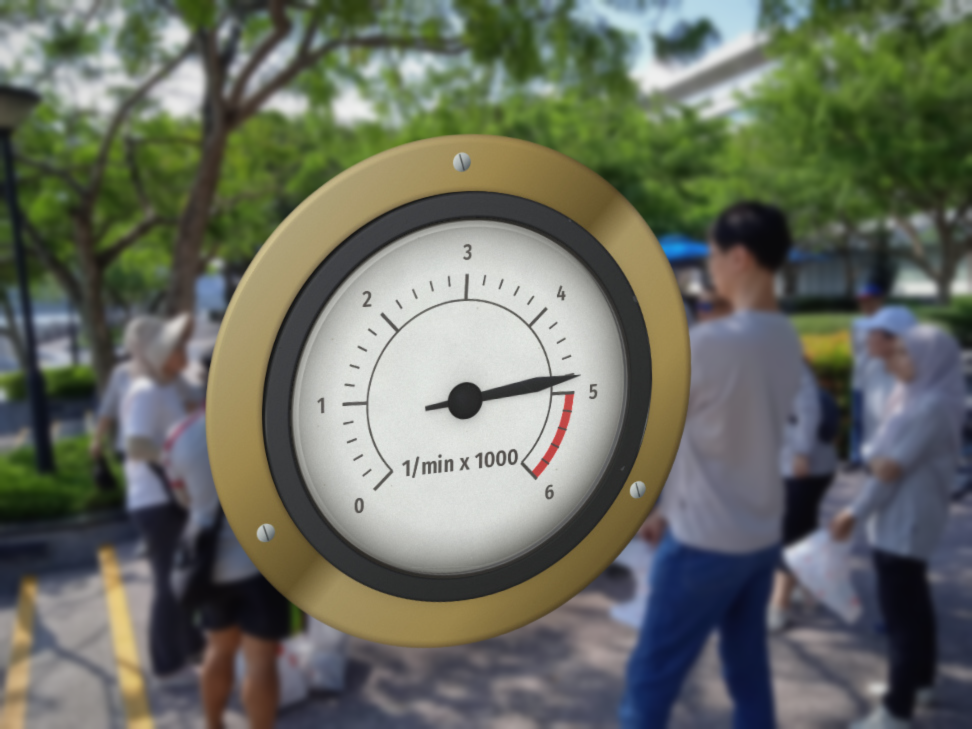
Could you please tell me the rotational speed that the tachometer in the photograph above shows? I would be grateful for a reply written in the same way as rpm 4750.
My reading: rpm 4800
